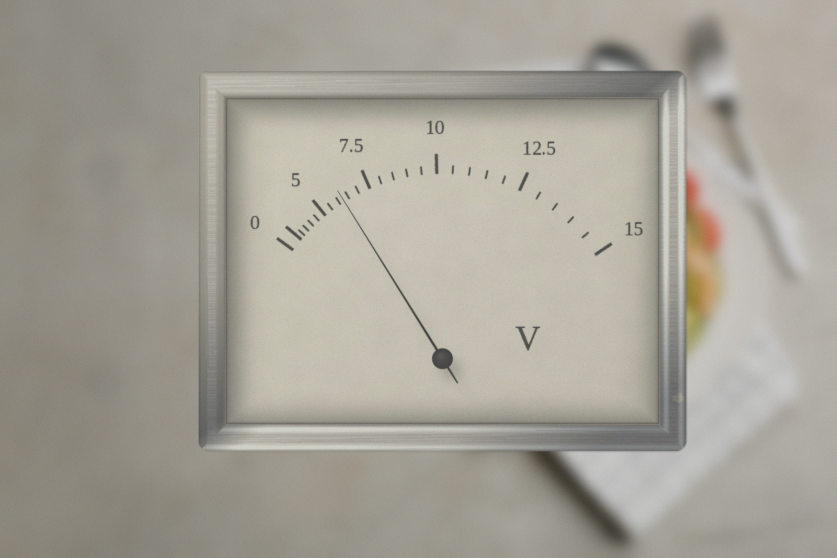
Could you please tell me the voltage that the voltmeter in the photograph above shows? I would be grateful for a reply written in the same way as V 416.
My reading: V 6.25
